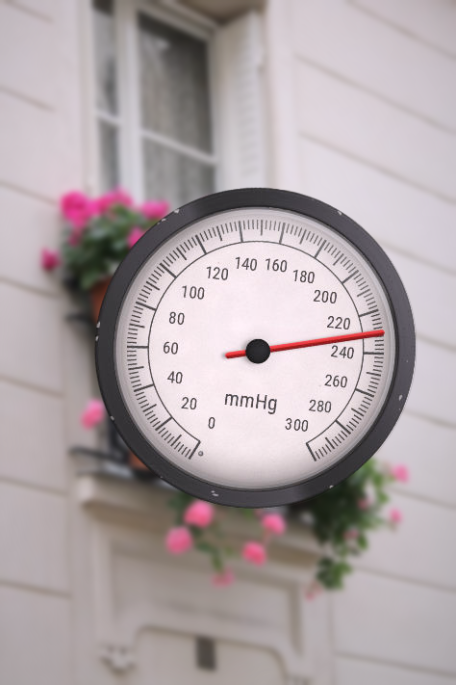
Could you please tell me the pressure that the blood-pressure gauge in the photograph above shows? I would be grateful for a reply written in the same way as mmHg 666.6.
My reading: mmHg 230
